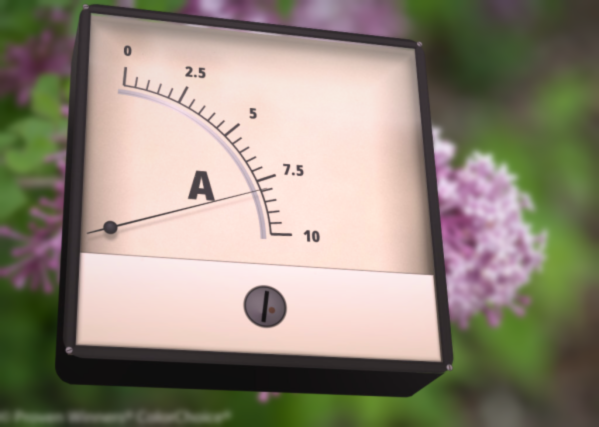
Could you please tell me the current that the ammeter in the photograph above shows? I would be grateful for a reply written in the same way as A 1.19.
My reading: A 8
